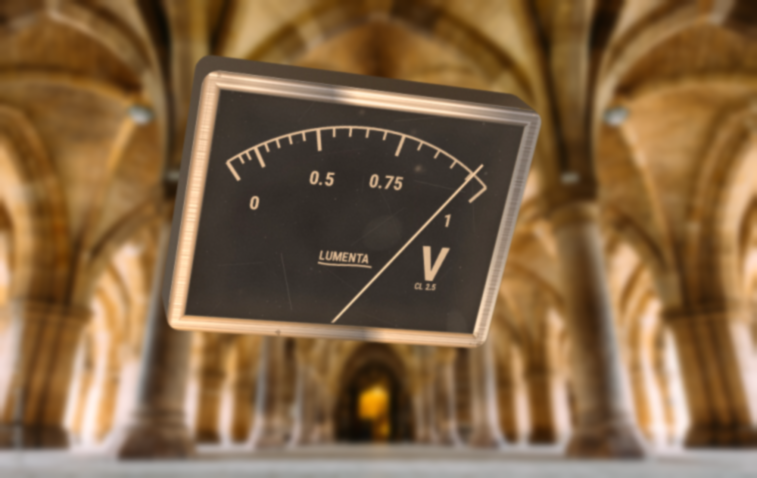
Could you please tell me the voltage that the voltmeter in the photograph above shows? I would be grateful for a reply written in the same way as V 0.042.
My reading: V 0.95
